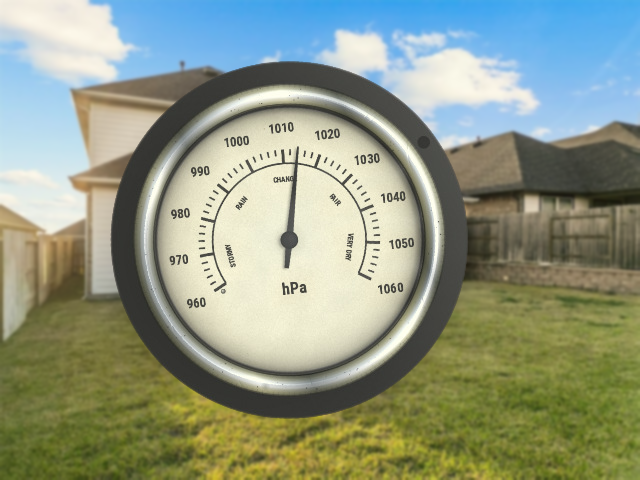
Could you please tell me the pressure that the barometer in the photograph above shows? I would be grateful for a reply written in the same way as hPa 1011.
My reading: hPa 1014
